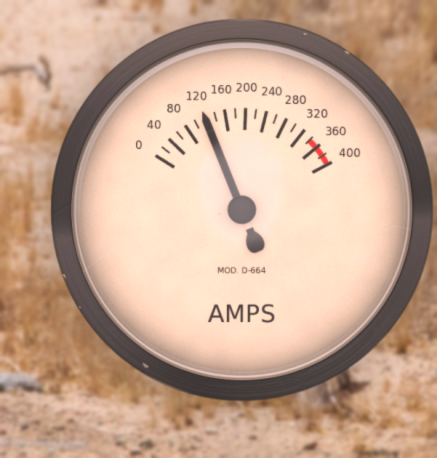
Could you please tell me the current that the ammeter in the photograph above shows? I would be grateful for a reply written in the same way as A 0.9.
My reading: A 120
